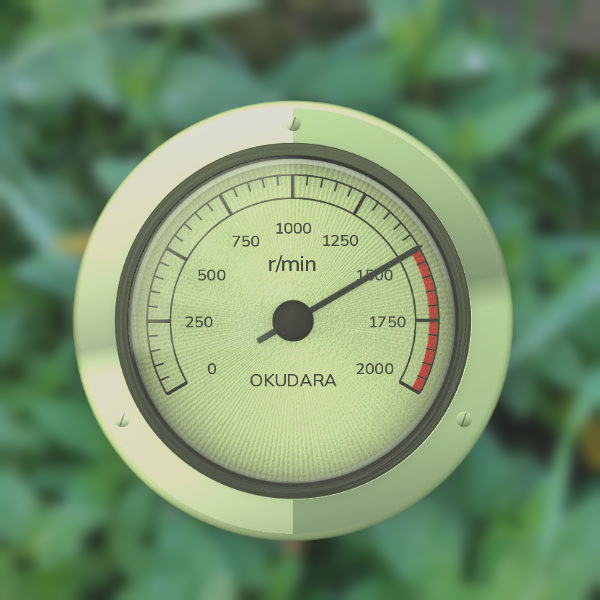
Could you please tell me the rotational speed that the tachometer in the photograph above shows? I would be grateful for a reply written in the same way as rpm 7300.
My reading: rpm 1500
